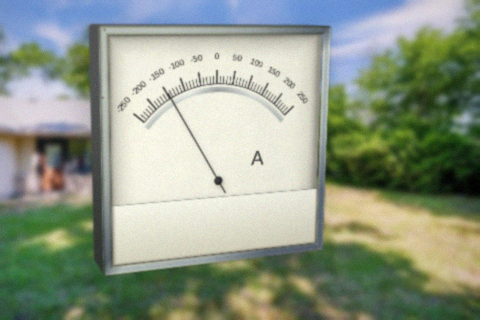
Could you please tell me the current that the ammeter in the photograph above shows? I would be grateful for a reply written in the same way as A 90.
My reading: A -150
